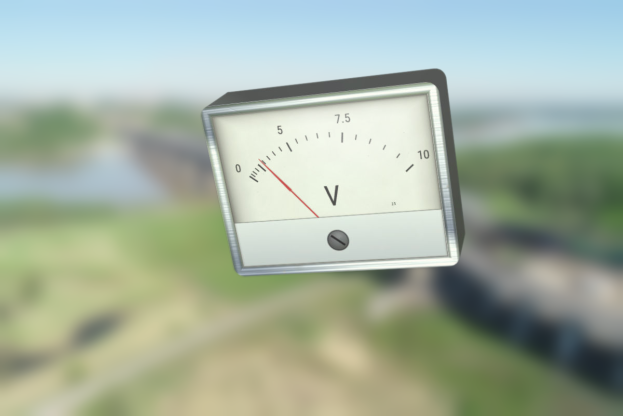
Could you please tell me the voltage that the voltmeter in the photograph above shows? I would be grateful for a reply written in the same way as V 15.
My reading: V 3
